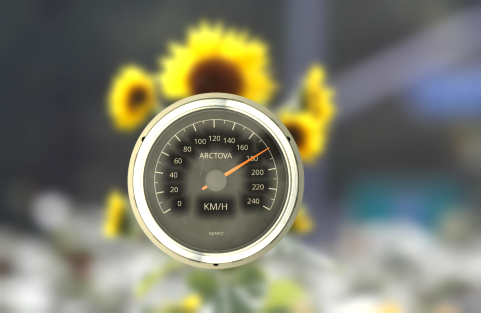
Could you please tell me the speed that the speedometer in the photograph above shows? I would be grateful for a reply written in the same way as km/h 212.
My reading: km/h 180
